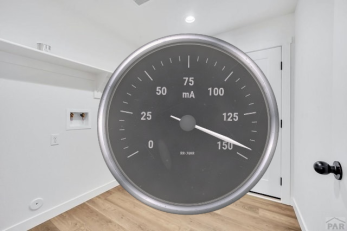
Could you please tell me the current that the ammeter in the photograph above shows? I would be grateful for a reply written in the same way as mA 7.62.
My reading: mA 145
